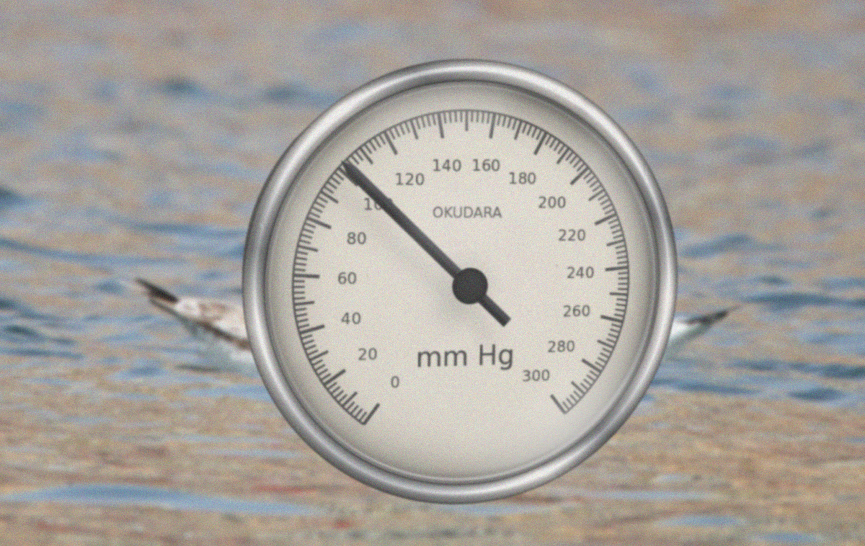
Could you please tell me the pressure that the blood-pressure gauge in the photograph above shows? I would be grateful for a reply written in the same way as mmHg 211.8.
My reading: mmHg 102
